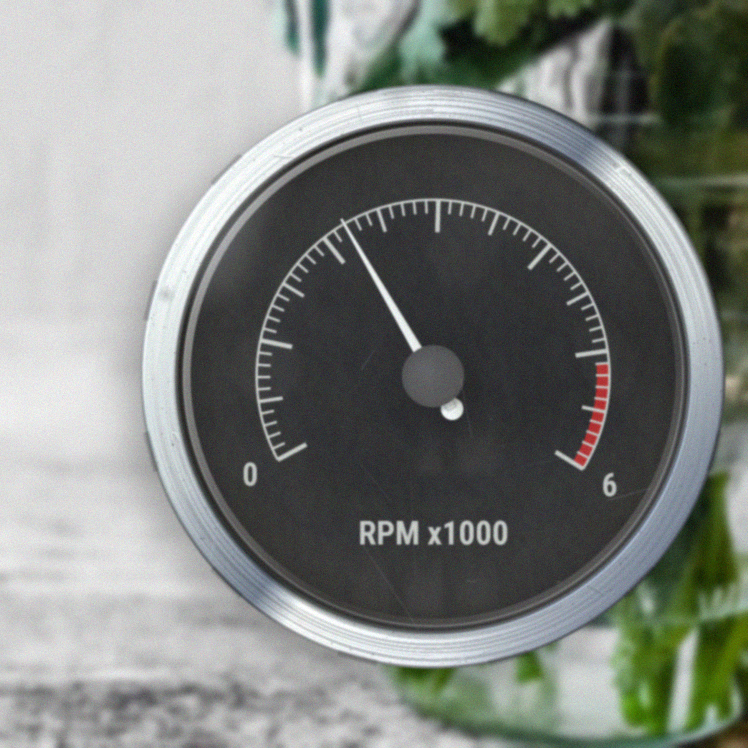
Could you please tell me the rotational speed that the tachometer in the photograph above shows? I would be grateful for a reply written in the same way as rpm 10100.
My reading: rpm 2200
